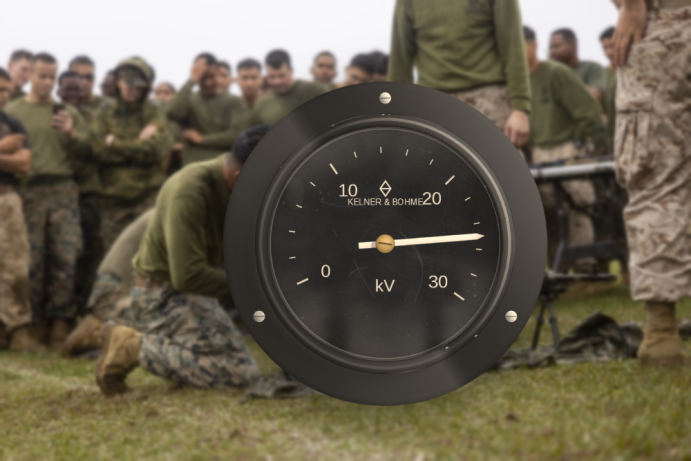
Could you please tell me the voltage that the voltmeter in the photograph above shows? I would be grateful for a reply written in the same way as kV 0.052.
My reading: kV 25
